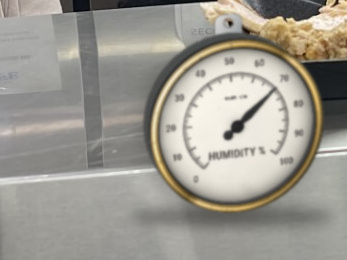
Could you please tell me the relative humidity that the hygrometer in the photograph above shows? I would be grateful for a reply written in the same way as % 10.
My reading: % 70
